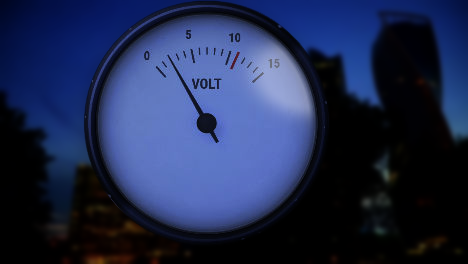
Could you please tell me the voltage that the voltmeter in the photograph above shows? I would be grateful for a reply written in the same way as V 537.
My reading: V 2
